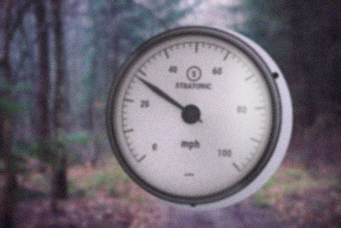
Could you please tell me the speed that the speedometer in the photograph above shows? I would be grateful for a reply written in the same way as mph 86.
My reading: mph 28
